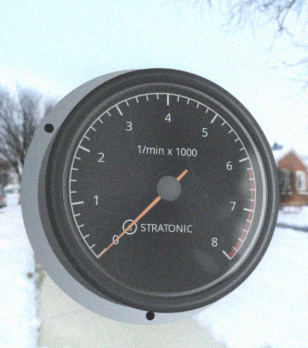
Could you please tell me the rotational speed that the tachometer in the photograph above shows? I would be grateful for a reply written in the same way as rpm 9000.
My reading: rpm 0
